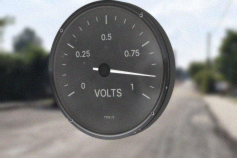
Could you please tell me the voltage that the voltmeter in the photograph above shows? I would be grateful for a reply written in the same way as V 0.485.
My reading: V 0.9
